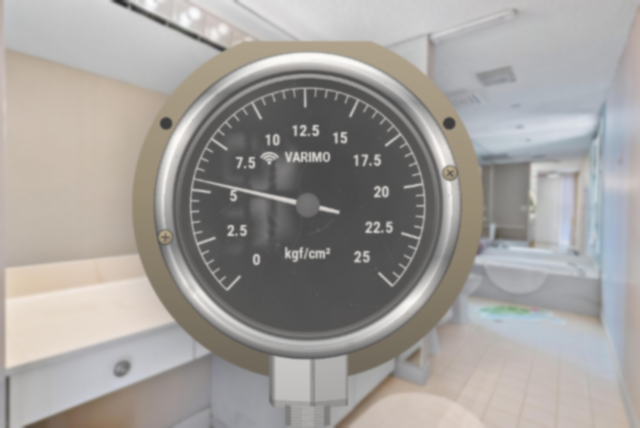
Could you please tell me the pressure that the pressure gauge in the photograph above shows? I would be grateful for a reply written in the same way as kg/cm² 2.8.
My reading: kg/cm² 5.5
